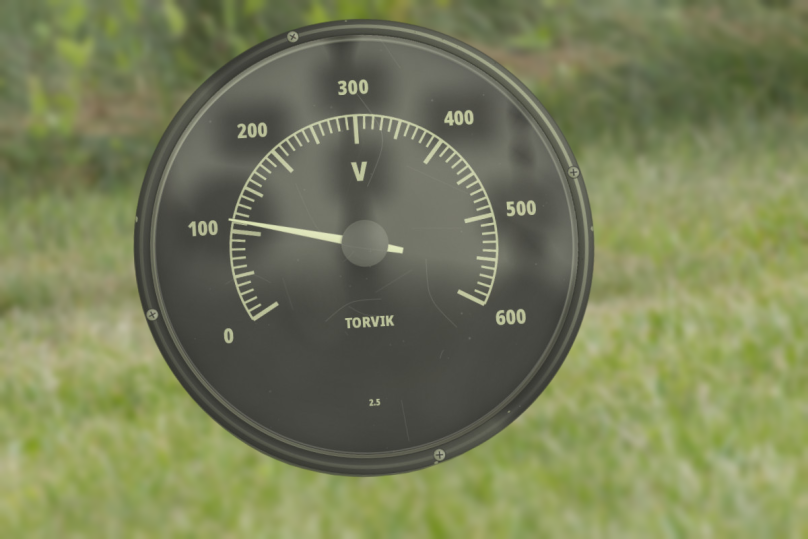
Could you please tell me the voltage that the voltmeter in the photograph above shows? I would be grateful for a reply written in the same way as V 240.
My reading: V 110
